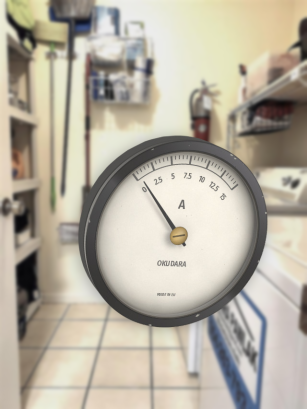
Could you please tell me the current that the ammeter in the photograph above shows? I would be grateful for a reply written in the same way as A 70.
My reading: A 0.5
